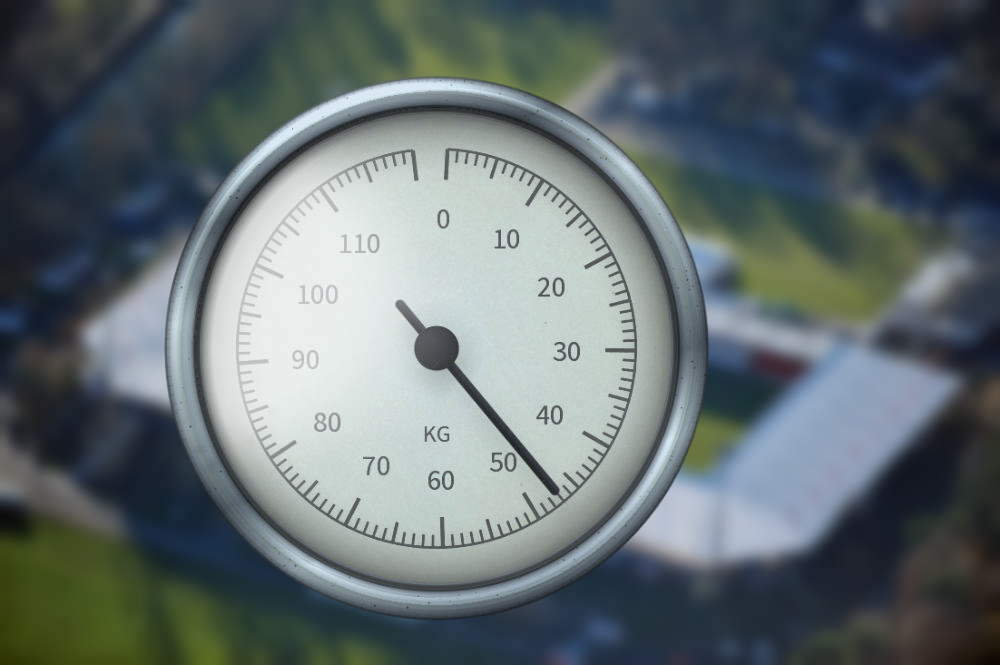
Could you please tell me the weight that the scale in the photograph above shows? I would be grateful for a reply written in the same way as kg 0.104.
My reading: kg 47
